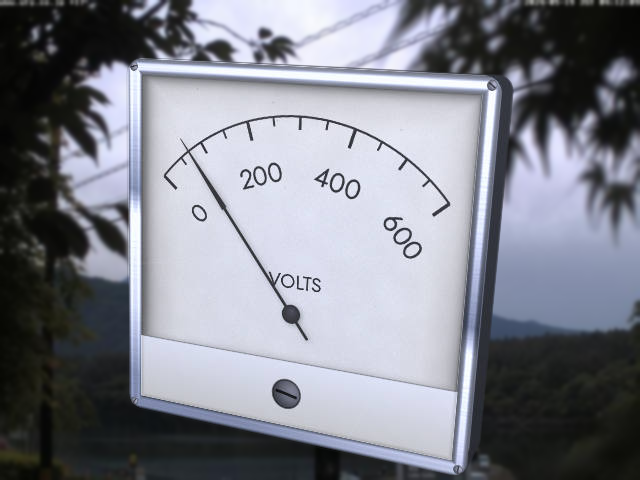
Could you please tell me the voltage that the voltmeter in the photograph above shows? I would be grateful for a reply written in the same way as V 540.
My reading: V 75
